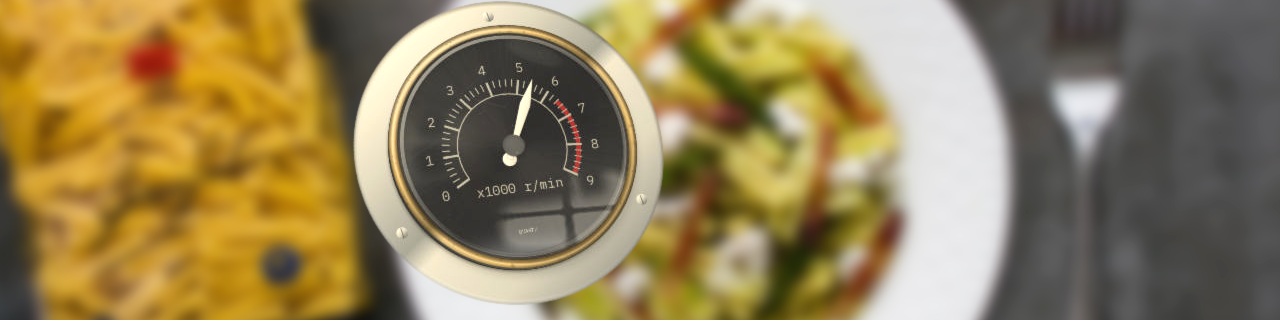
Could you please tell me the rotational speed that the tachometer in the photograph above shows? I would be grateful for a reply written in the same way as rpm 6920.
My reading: rpm 5400
